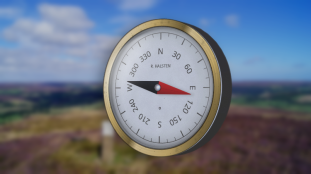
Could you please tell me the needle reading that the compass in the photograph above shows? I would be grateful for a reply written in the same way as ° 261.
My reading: ° 100
